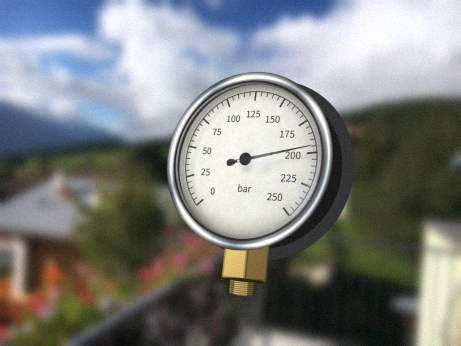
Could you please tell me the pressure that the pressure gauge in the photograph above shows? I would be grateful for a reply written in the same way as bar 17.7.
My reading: bar 195
